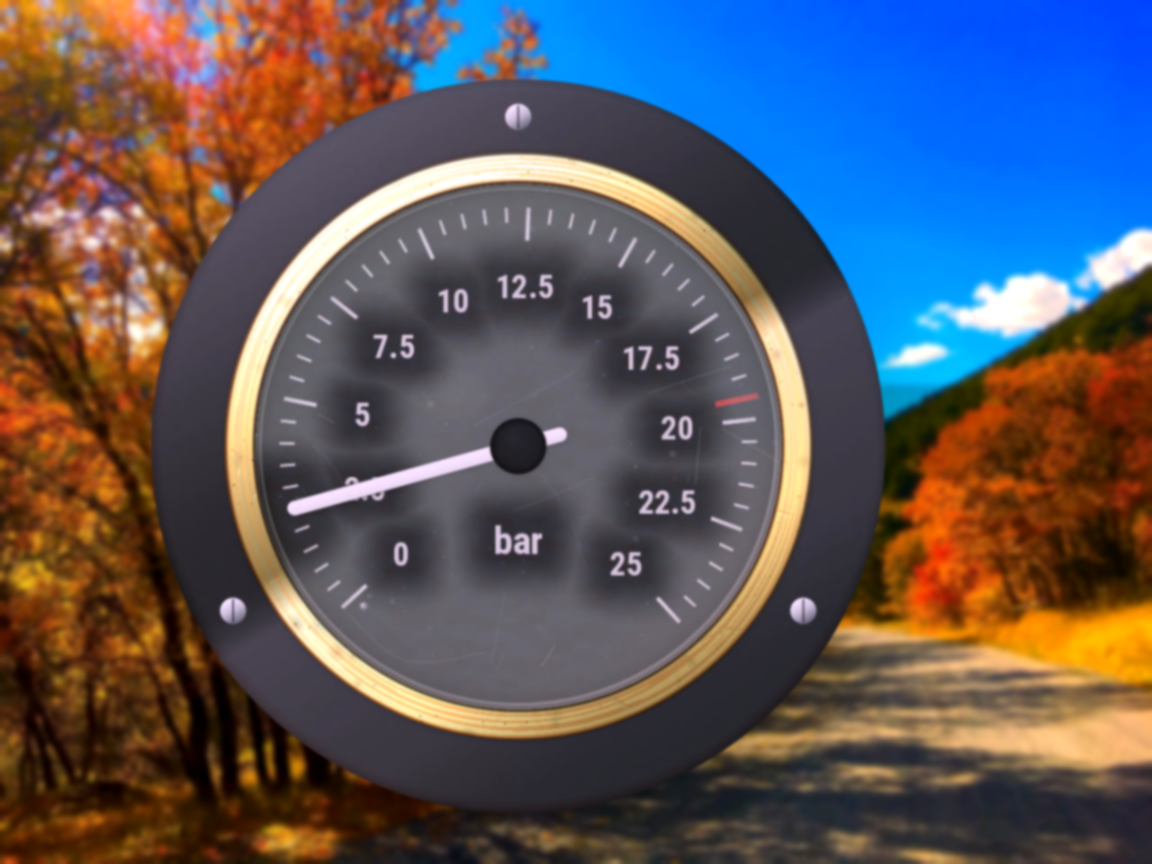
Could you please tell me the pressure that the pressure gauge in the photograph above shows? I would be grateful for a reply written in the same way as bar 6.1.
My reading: bar 2.5
